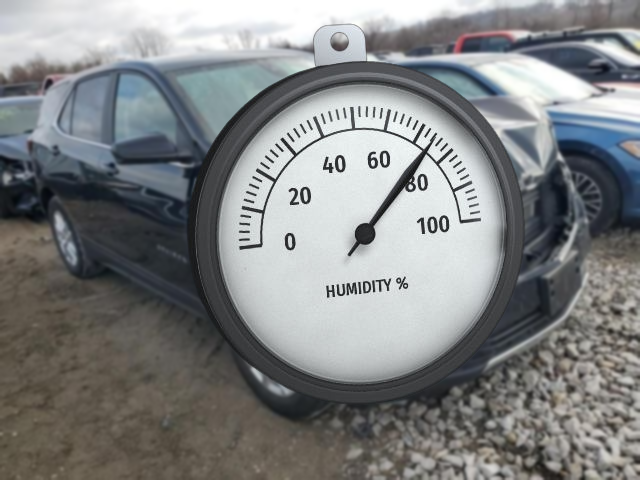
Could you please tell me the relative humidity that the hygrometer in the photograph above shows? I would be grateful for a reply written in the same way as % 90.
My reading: % 74
